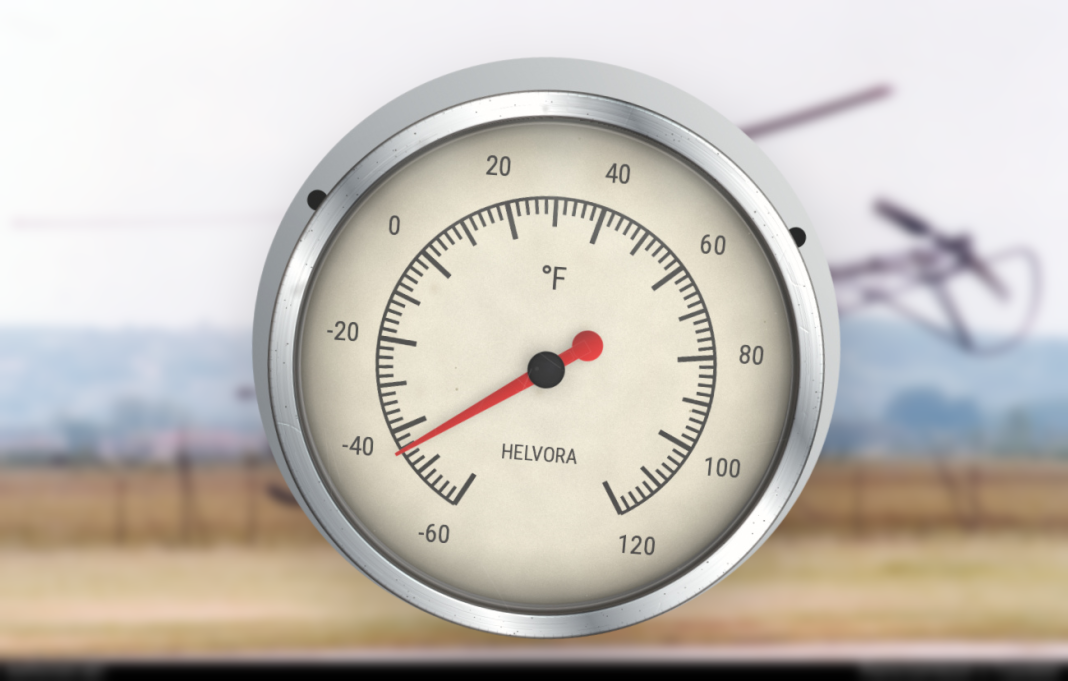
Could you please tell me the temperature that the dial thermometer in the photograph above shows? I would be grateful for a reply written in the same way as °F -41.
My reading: °F -44
